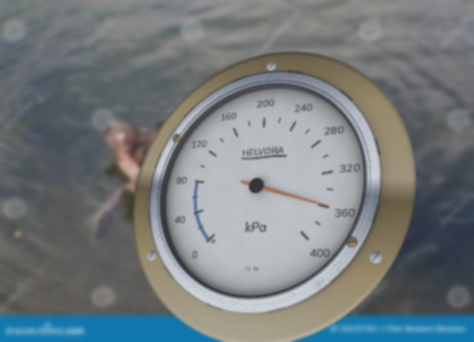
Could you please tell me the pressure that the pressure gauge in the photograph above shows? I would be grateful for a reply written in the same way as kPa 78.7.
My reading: kPa 360
